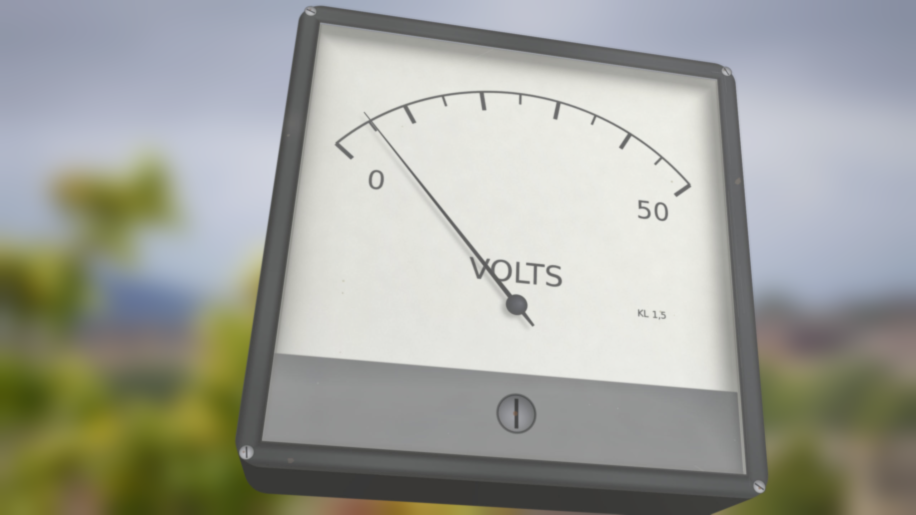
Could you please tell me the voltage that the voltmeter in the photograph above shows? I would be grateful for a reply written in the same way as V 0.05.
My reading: V 5
